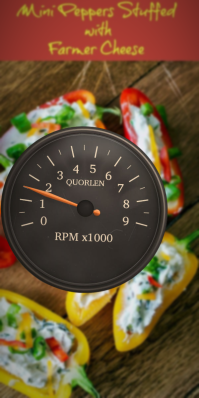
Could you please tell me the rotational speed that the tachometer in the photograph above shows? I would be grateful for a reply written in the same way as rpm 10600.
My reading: rpm 1500
